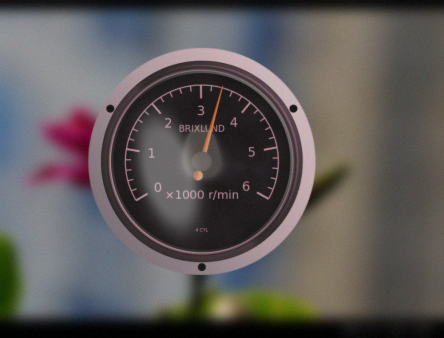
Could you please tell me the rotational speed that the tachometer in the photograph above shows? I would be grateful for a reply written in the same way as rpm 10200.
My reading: rpm 3400
